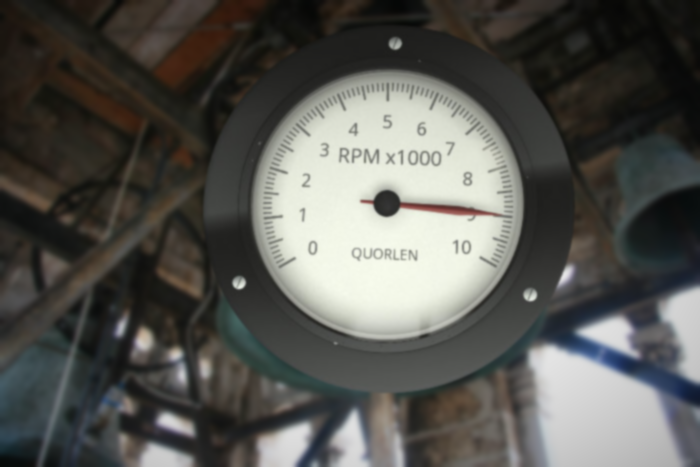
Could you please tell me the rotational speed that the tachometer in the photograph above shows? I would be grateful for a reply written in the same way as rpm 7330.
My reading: rpm 9000
